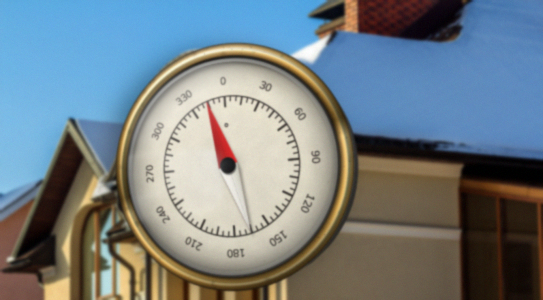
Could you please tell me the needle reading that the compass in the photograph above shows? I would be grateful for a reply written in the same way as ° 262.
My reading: ° 345
